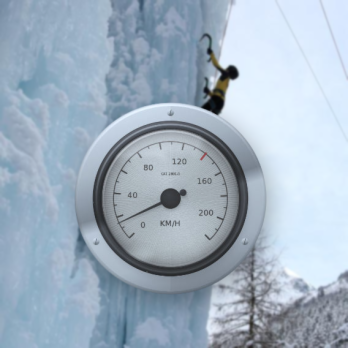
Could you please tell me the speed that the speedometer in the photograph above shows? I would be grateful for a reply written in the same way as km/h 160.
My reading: km/h 15
